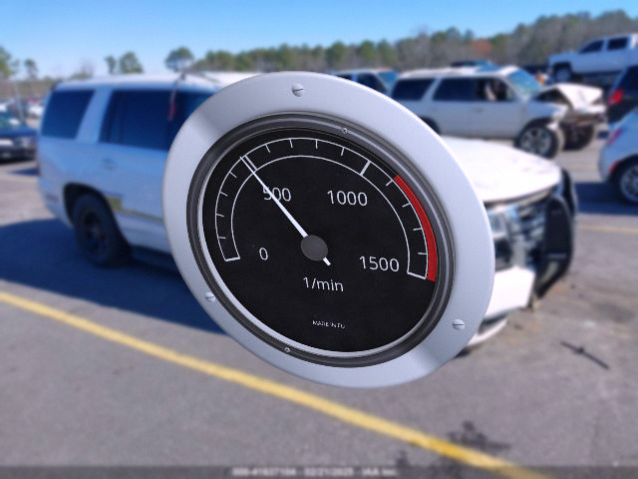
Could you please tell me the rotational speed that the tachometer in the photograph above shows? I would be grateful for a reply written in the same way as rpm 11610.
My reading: rpm 500
